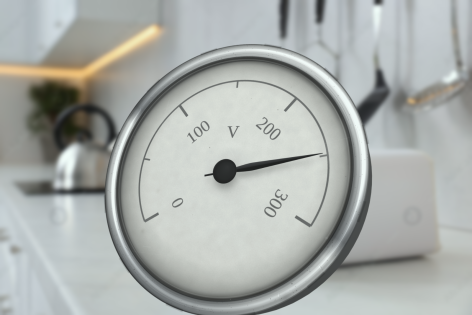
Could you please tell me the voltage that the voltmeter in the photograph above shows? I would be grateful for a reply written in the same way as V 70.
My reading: V 250
